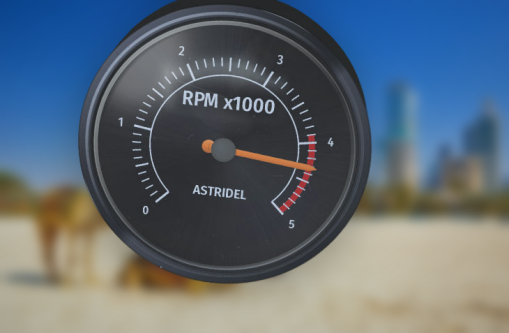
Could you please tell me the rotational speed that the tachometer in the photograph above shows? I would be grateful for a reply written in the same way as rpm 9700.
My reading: rpm 4300
